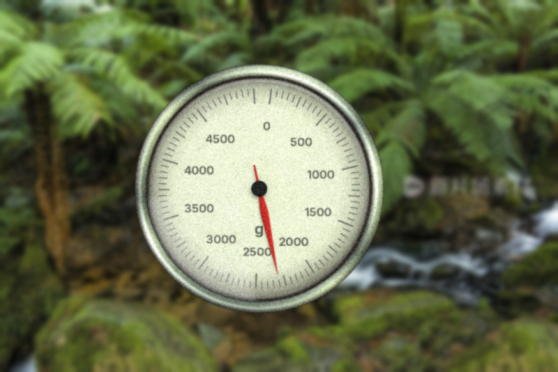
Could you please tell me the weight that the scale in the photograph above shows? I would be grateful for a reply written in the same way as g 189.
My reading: g 2300
